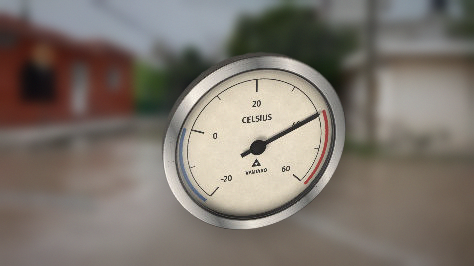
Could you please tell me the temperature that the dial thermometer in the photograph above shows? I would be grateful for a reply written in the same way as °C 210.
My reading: °C 40
